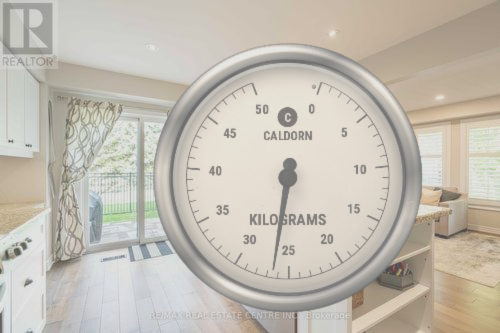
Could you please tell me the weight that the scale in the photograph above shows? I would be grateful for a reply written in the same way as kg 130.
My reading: kg 26.5
